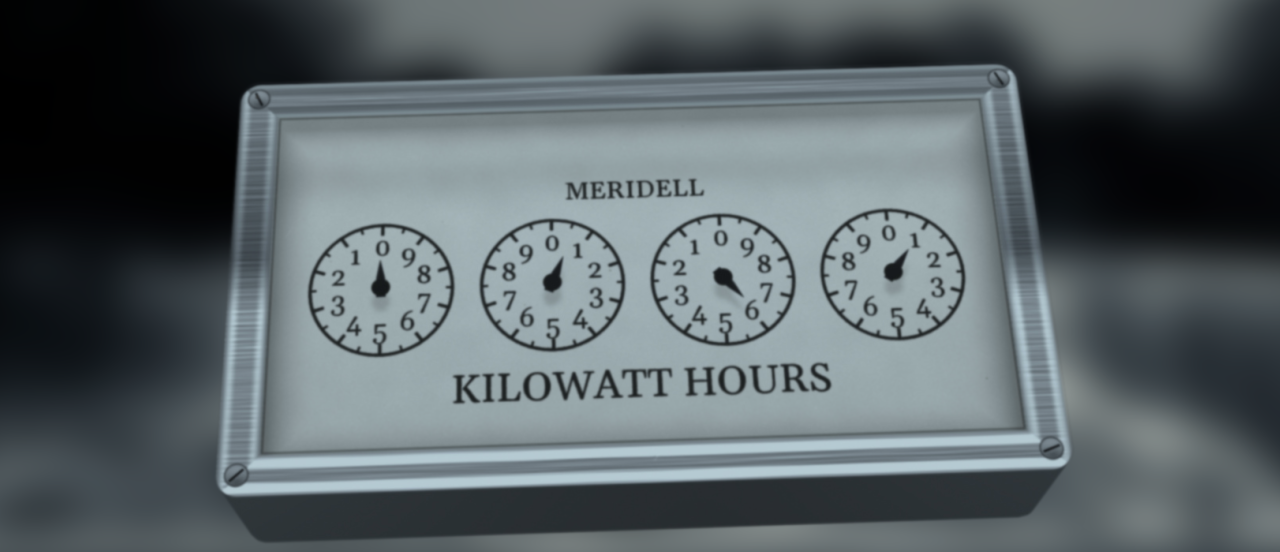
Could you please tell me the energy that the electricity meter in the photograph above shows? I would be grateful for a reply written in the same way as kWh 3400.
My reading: kWh 61
